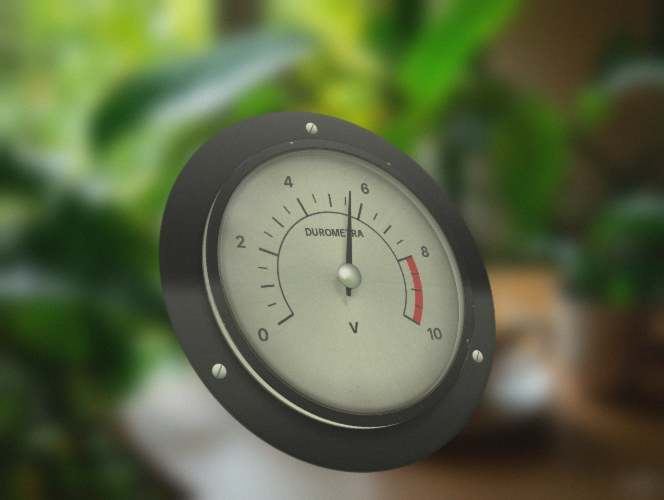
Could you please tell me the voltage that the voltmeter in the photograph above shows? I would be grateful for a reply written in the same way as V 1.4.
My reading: V 5.5
